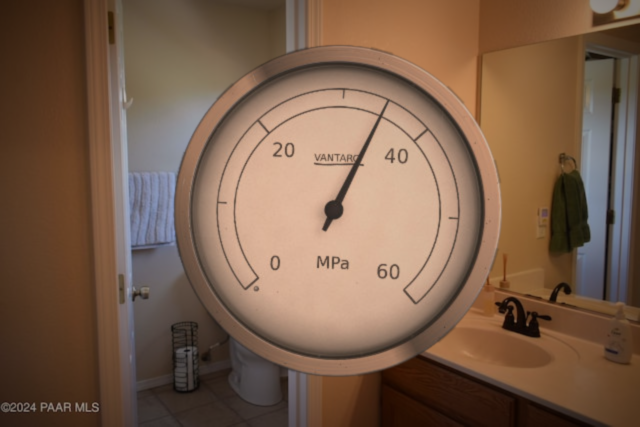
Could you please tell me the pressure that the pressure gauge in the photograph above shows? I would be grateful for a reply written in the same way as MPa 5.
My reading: MPa 35
